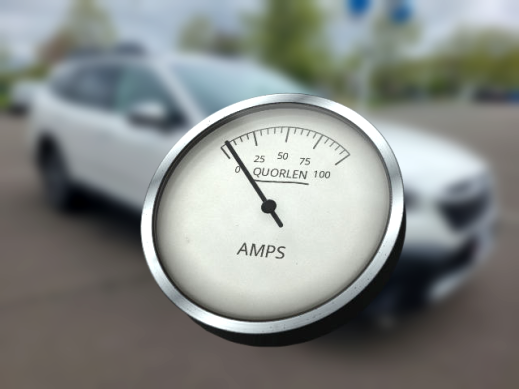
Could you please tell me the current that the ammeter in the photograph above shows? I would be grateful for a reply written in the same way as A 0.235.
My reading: A 5
